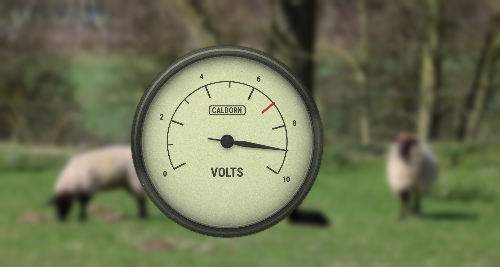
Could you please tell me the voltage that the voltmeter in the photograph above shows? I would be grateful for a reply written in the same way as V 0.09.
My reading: V 9
